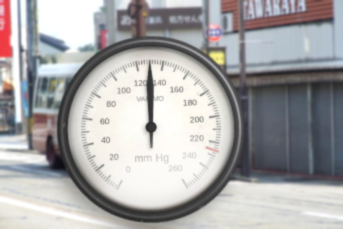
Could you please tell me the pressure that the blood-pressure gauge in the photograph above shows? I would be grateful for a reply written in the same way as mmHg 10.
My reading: mmHg 130
